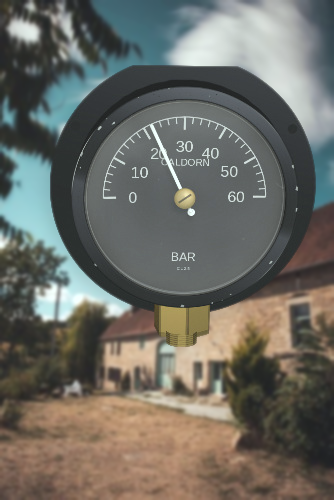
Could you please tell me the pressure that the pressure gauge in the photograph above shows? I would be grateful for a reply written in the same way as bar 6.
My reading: bar 22
